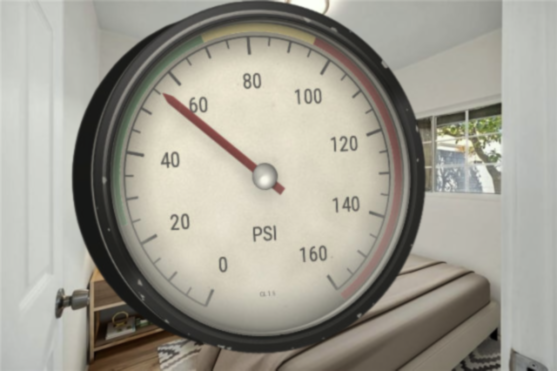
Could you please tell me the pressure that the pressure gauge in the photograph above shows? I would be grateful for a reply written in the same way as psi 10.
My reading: psi 55
